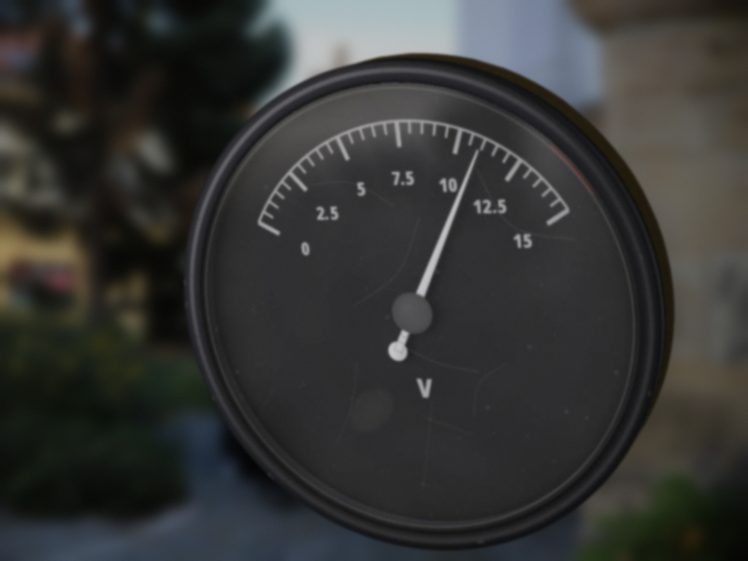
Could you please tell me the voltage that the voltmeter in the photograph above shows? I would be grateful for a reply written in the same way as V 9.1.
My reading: V 11
